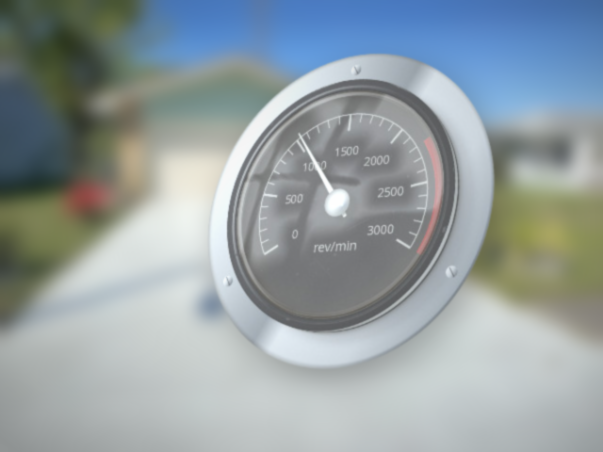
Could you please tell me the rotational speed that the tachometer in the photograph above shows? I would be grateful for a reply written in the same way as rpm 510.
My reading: rpm 1050
